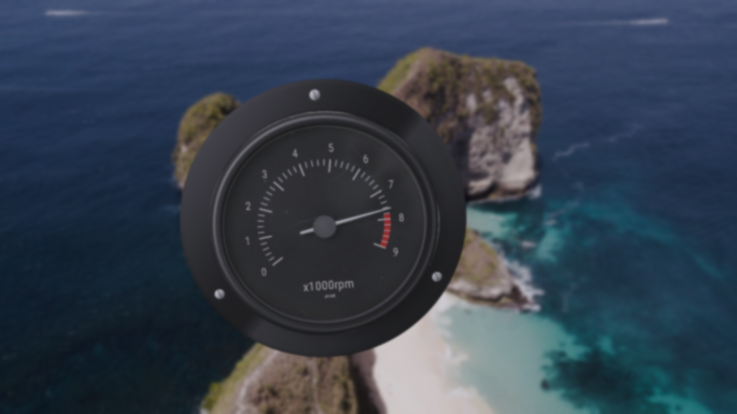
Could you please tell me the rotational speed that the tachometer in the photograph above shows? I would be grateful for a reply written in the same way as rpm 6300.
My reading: rpm 7600
